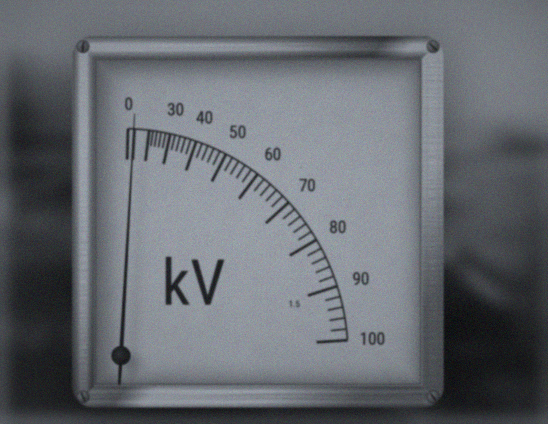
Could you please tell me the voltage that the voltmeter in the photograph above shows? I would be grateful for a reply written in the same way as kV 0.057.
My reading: kV 10
